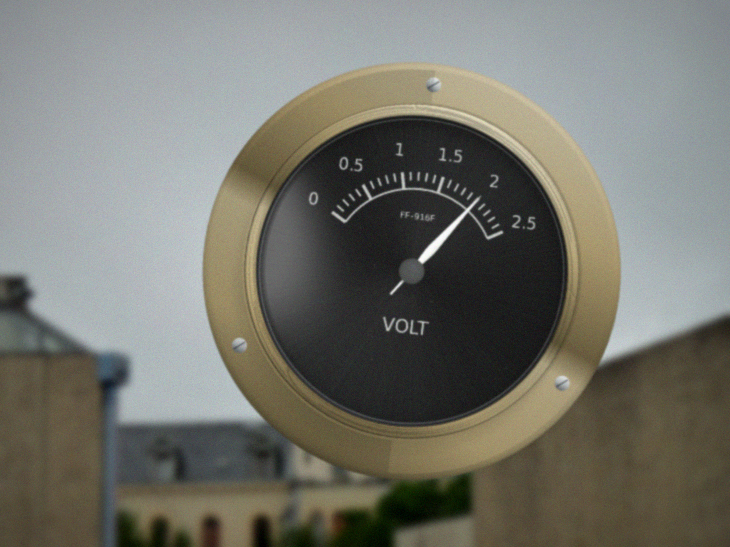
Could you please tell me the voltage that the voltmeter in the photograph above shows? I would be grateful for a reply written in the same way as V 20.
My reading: V 2
